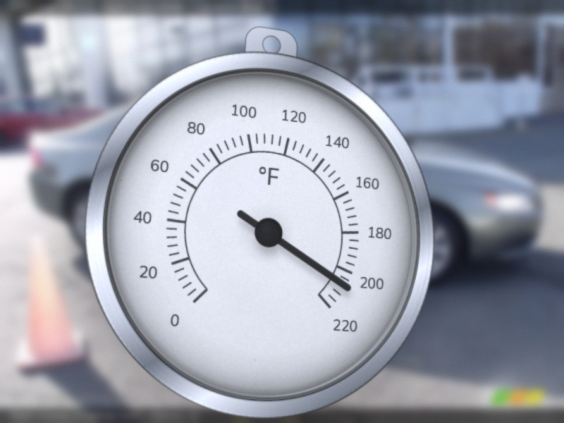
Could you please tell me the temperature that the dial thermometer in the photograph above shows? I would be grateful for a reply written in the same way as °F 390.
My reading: °F 208
